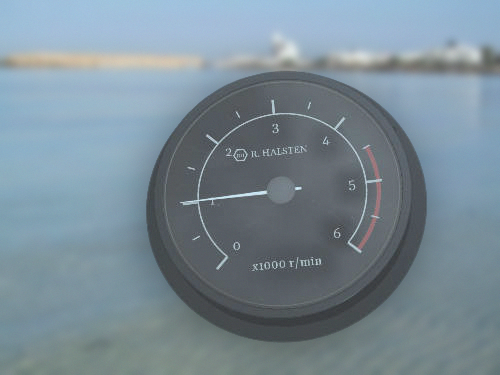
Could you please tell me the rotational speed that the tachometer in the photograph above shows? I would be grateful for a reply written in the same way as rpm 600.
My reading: rpm 1000
